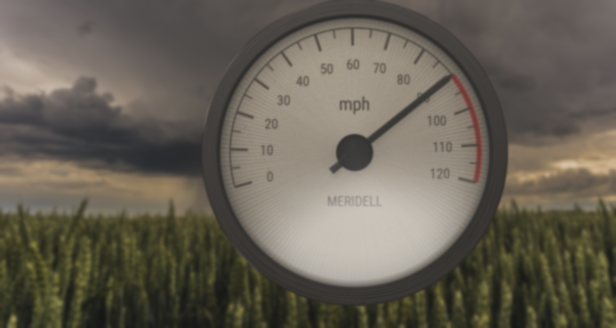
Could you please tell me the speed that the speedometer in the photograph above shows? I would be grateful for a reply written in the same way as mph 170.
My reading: mph 90
